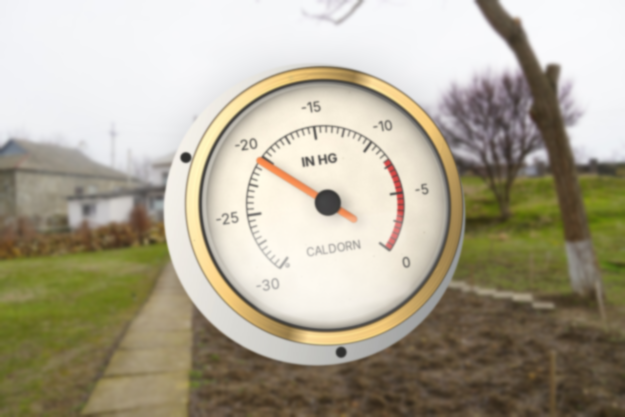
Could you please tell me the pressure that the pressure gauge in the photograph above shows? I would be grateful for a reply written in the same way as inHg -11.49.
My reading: inHg -20.5
